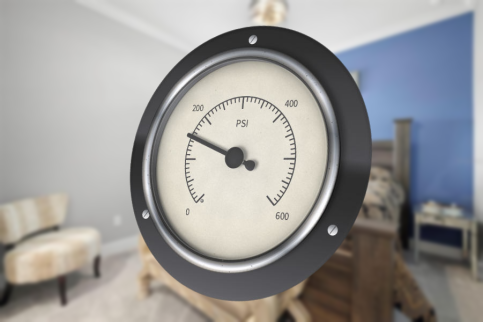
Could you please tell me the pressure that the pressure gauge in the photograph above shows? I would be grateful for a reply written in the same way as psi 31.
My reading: psi 150
